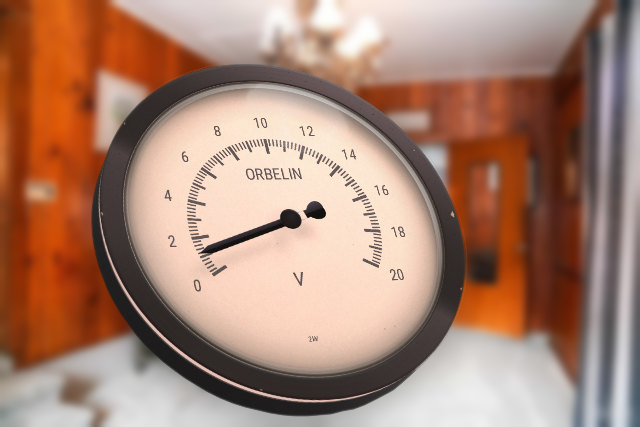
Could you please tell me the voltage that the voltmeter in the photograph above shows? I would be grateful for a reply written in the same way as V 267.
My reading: V 1
